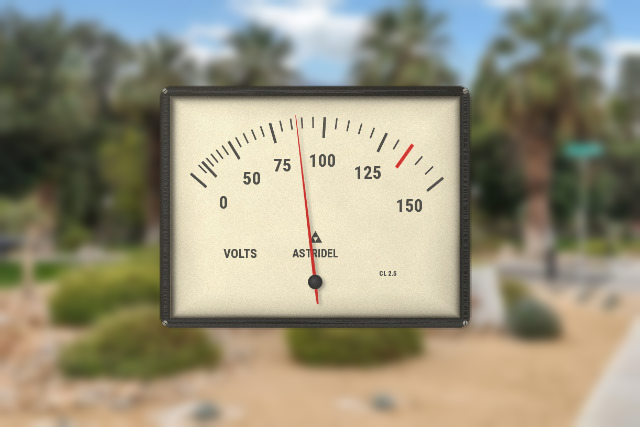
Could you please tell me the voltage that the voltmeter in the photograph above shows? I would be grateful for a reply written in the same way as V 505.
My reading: V 87.5
